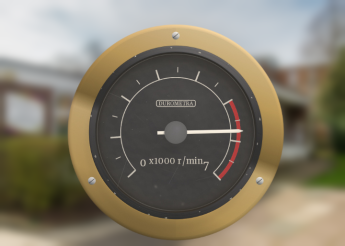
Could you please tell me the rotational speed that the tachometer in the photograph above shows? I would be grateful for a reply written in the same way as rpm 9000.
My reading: rpm 5750
